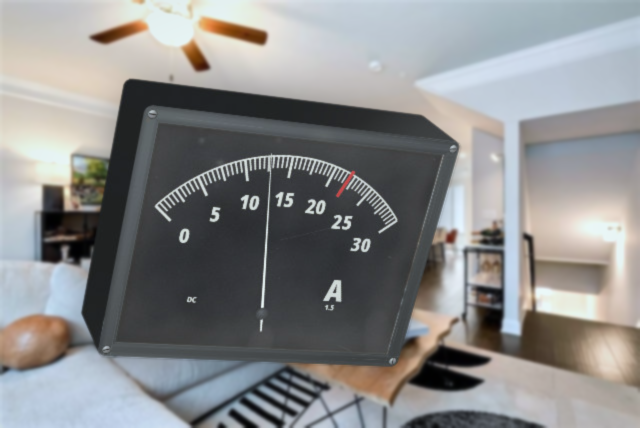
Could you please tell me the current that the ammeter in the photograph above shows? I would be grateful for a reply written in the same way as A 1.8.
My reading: A 12.5
